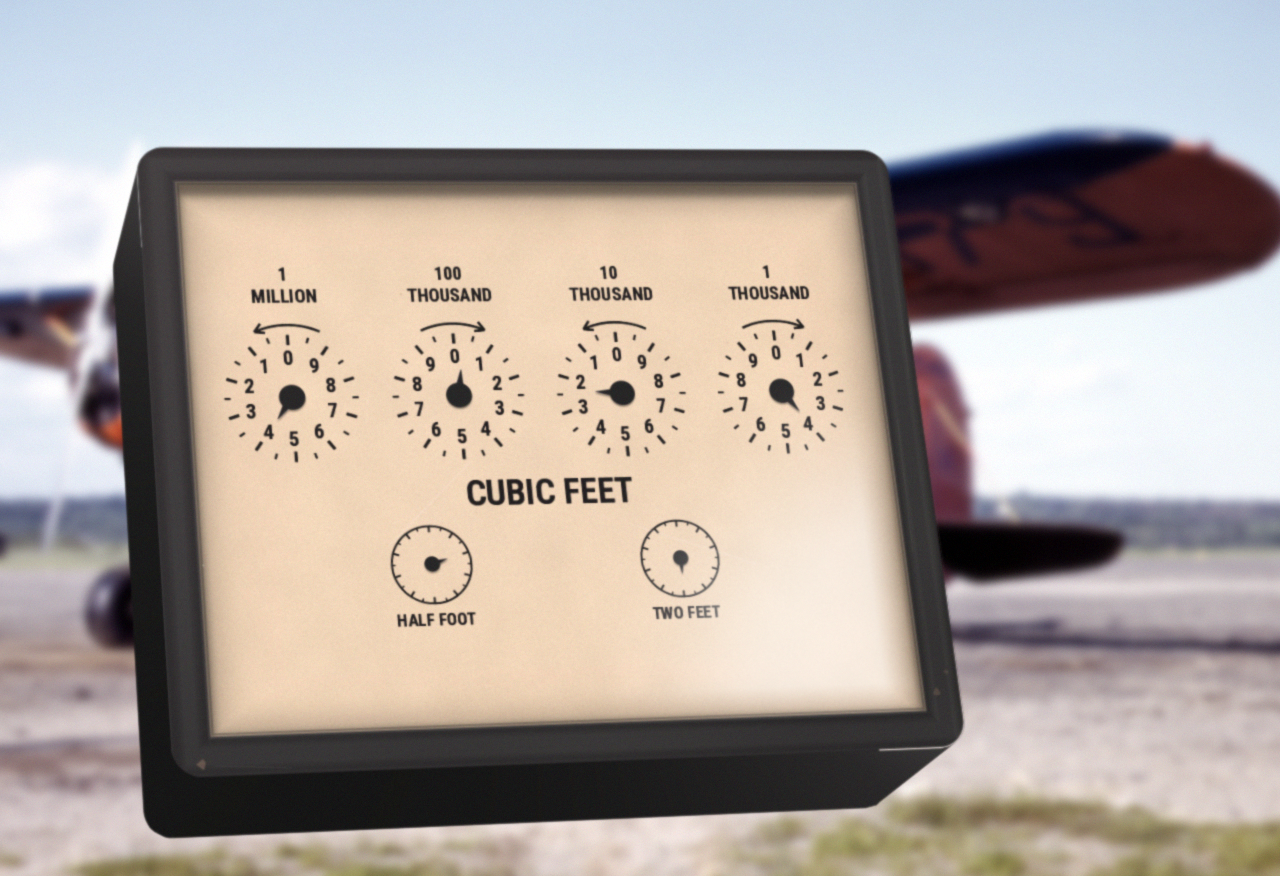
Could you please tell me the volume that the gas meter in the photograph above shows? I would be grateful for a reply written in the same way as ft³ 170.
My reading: ft³ 402400
